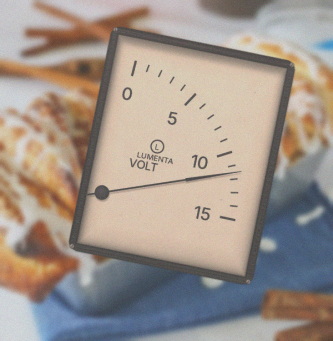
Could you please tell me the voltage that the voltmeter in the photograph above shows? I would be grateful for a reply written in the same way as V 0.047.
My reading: V 11.5
